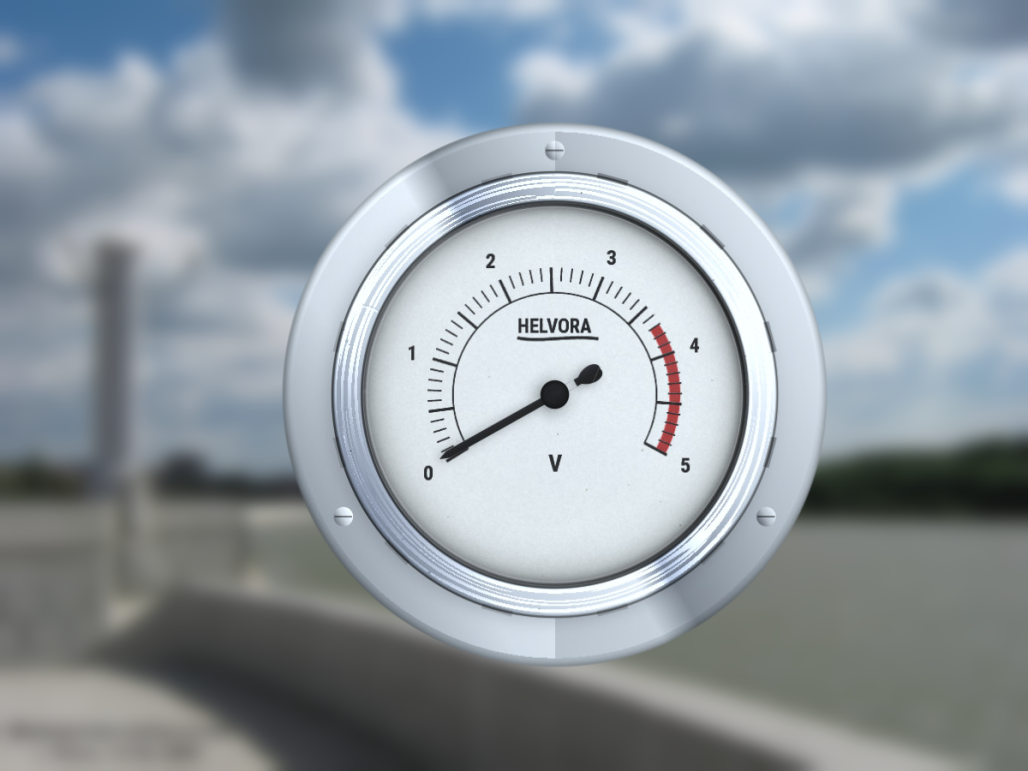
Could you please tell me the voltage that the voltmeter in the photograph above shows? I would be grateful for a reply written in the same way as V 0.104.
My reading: V 0.05
